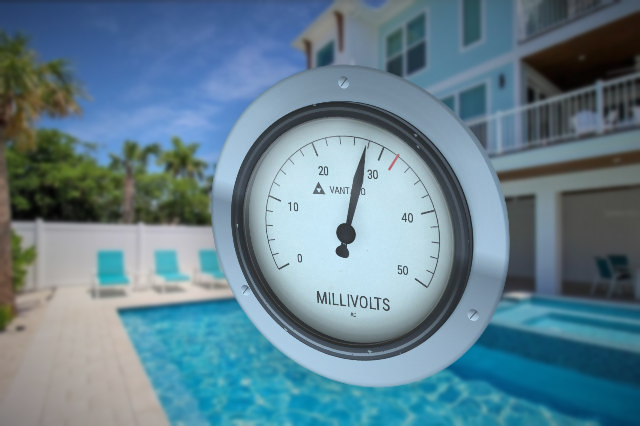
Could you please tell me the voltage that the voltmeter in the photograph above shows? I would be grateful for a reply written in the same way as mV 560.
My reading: mV 28
